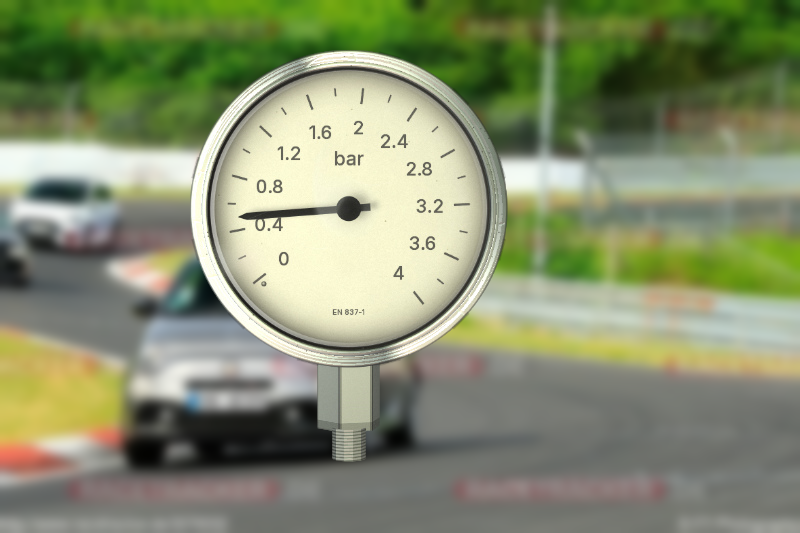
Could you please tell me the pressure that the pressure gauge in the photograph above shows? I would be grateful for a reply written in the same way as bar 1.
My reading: bar 0.5
